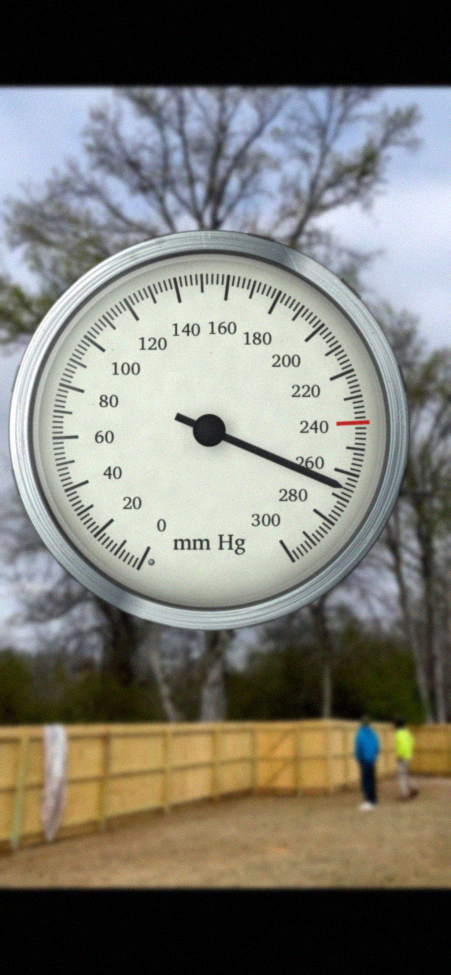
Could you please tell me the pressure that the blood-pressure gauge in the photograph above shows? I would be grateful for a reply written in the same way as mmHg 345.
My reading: mmHg 266
